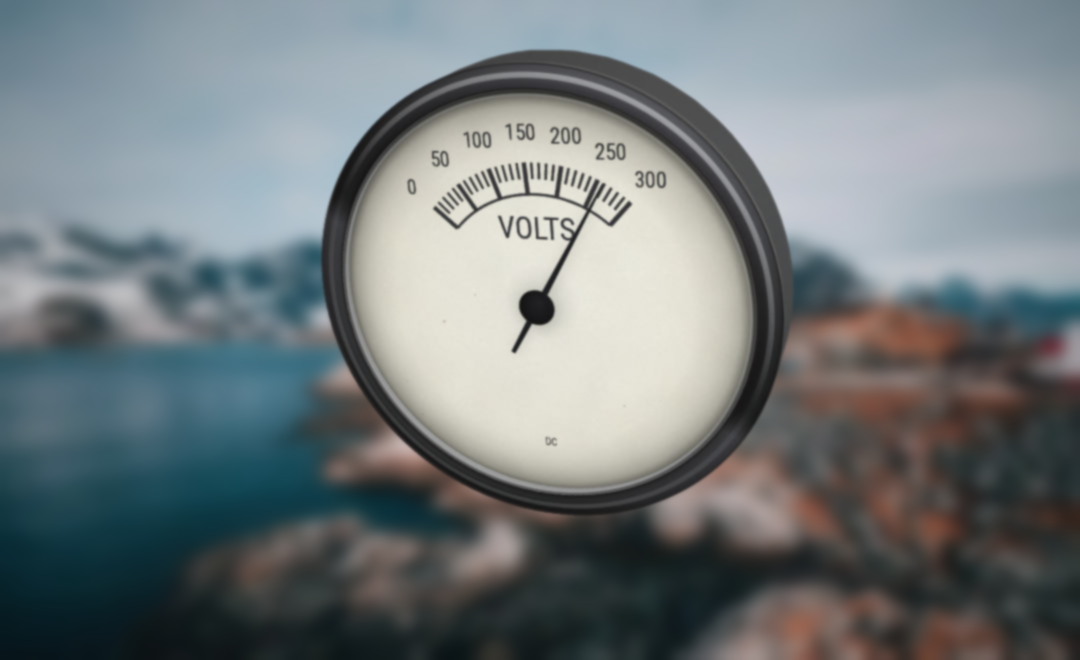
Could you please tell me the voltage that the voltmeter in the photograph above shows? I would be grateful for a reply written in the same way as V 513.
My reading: V 260
